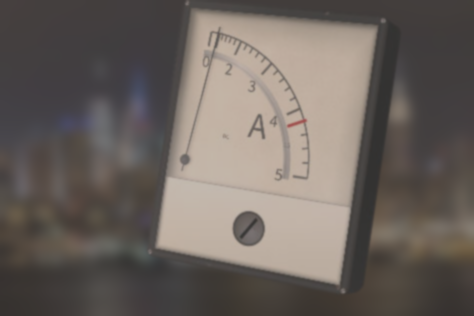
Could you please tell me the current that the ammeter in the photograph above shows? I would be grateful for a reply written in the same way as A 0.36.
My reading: A 1
